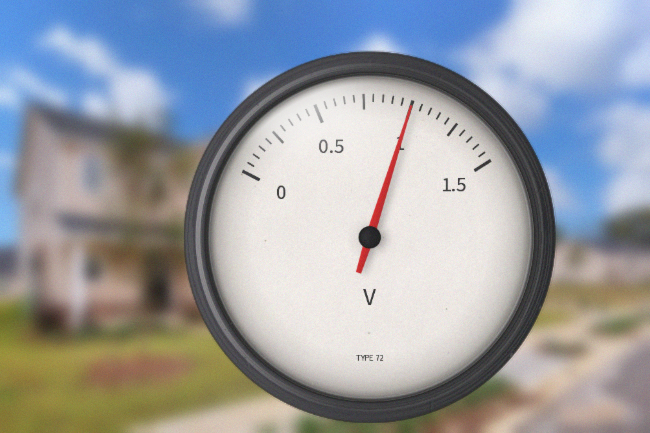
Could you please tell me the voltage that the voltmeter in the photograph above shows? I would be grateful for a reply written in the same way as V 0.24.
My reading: V 1
